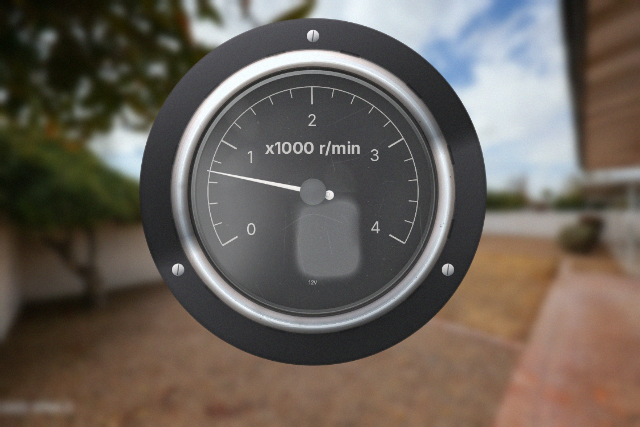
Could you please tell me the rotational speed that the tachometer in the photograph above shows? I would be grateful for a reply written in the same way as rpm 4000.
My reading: rpm 700
